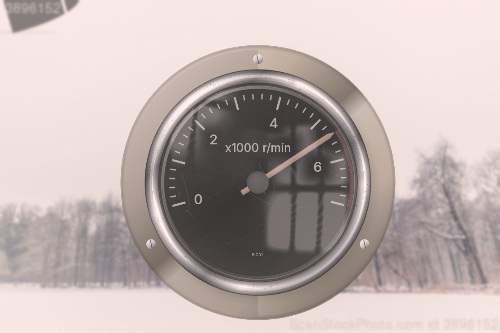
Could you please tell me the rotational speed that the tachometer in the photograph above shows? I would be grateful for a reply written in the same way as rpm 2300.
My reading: rpm 5400
